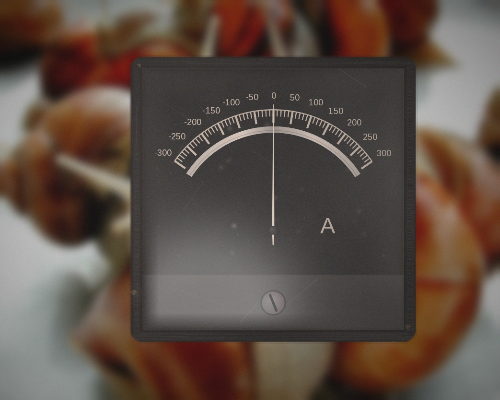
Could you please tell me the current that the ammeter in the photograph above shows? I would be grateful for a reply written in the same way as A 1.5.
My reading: A 0
